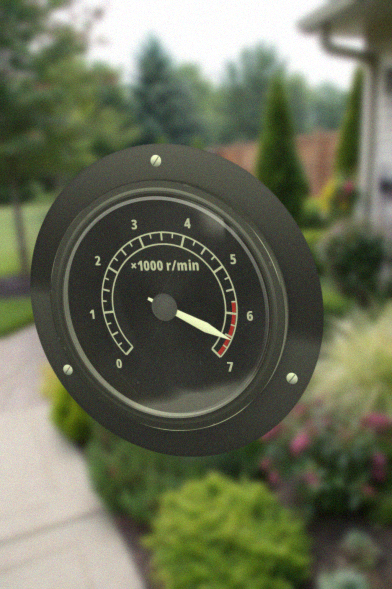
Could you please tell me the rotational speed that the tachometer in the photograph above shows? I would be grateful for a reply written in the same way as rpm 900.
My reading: rpm 6500
